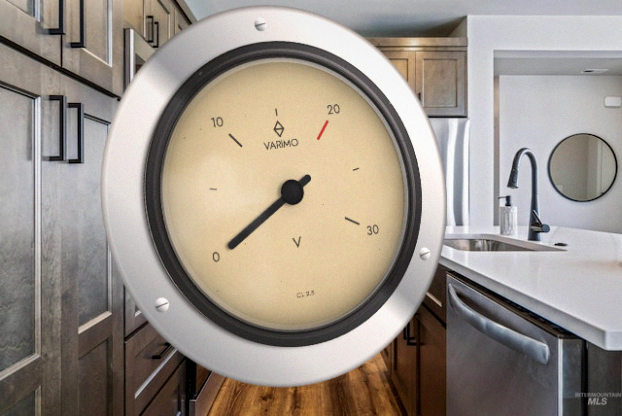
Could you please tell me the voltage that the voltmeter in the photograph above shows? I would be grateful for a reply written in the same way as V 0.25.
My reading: V 0
